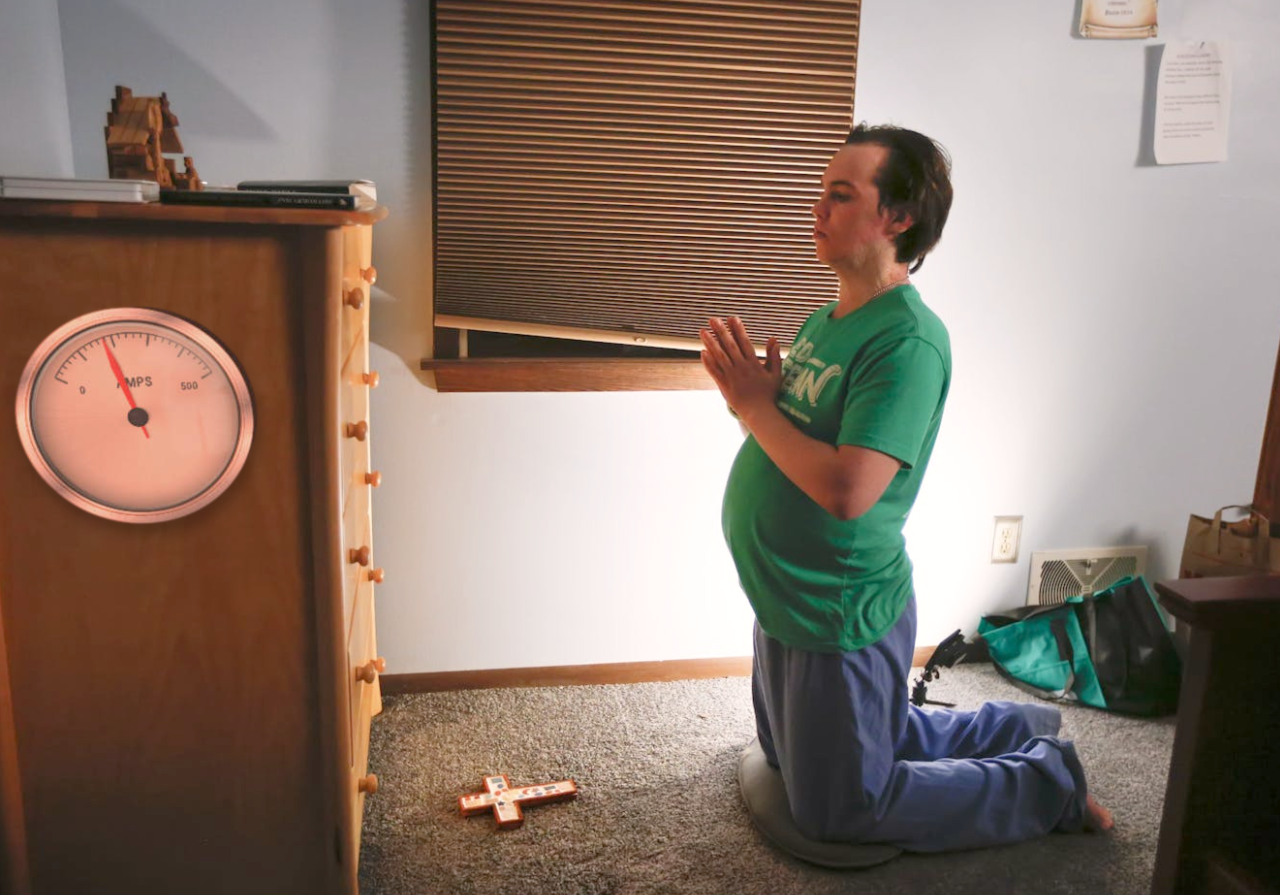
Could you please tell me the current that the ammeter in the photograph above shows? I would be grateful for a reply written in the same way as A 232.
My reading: A 180
